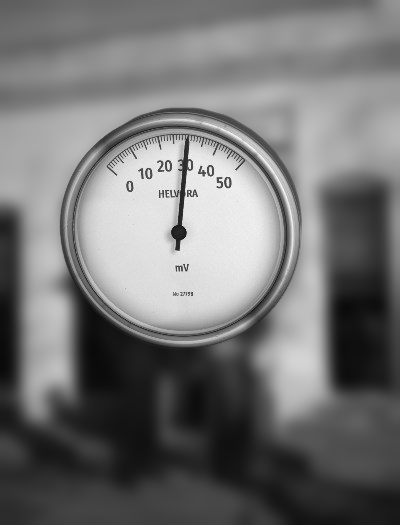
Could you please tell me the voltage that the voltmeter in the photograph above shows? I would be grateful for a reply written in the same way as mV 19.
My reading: mV 30
